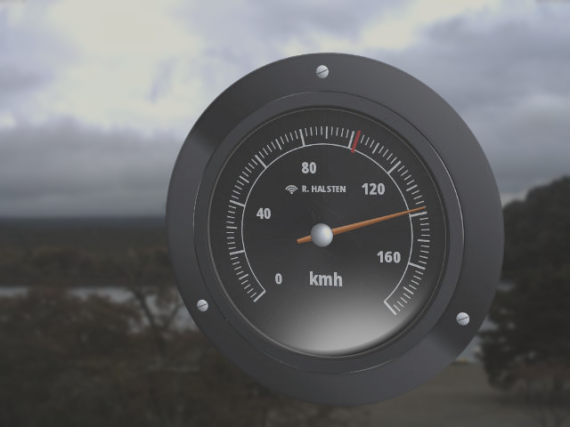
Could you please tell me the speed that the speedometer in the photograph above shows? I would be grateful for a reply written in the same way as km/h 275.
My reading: km/h 138
